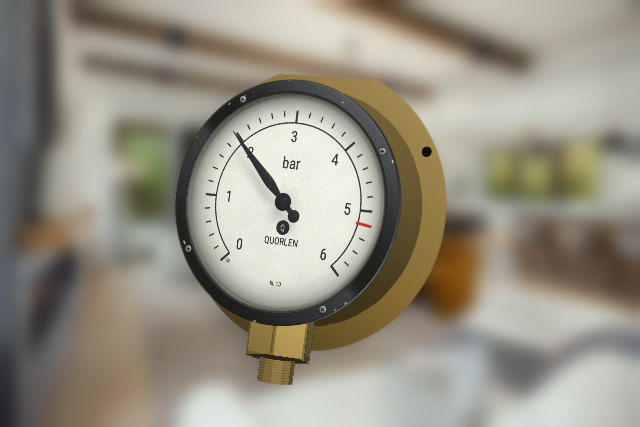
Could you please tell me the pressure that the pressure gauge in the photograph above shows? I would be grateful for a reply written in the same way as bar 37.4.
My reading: bar 2
